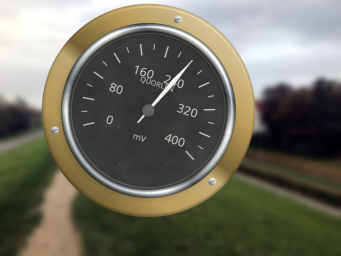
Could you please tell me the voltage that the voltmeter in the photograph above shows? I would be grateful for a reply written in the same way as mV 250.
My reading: mV 240
